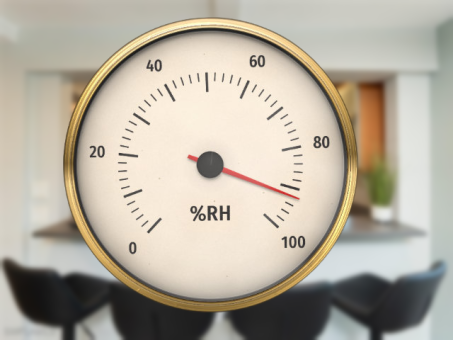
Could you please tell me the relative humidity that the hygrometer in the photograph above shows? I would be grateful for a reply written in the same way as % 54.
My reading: % 92
